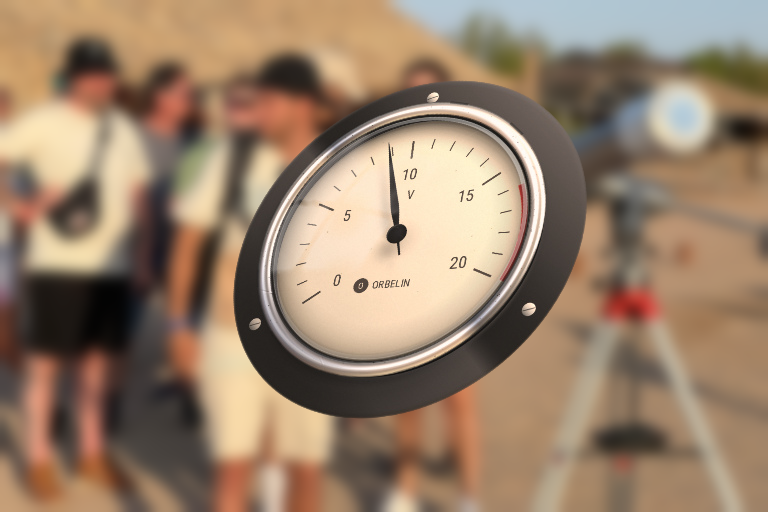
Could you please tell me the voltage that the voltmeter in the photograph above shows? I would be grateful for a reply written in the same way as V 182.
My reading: V 9
